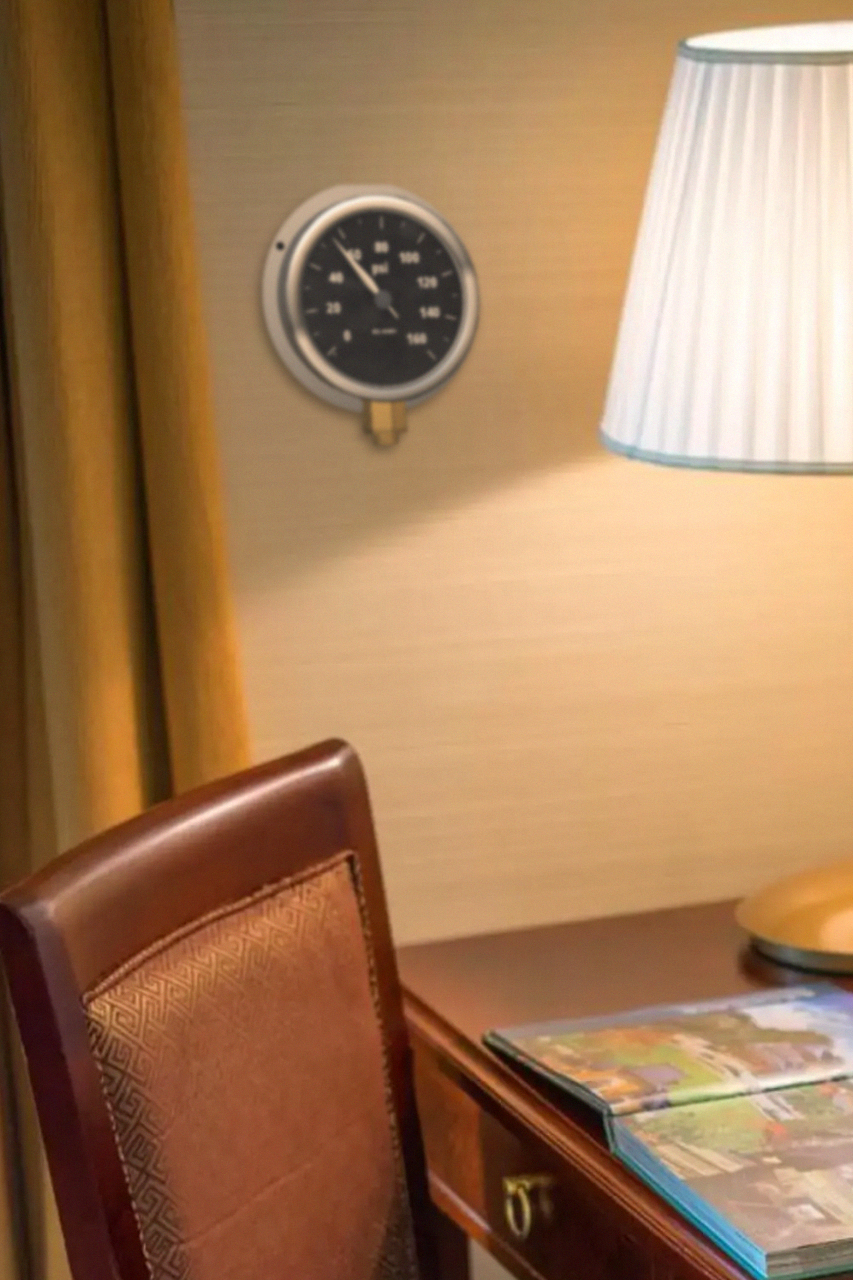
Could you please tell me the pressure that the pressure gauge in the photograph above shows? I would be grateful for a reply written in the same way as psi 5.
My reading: psi 55
